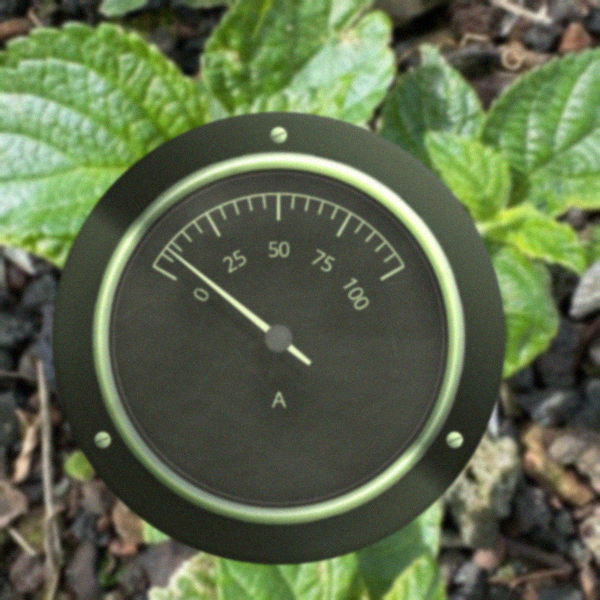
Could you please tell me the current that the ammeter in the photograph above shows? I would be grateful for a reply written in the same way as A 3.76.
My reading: A 7.5
